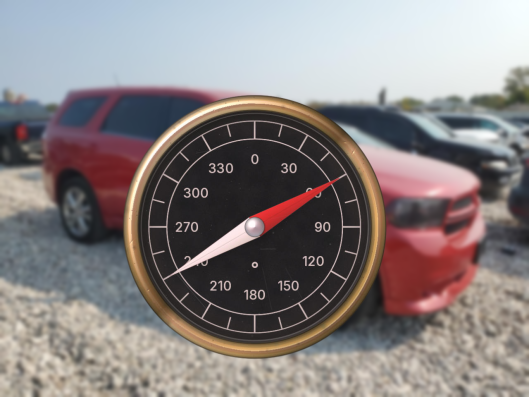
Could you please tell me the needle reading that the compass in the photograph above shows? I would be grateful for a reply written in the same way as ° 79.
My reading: ° 60
